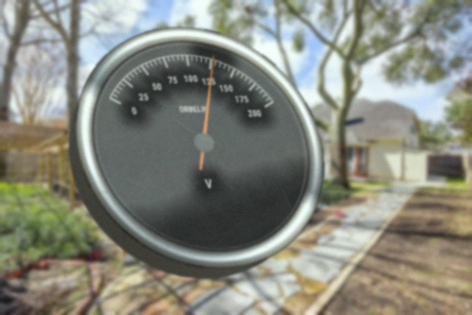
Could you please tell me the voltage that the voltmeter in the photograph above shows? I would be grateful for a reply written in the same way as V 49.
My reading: V 125
